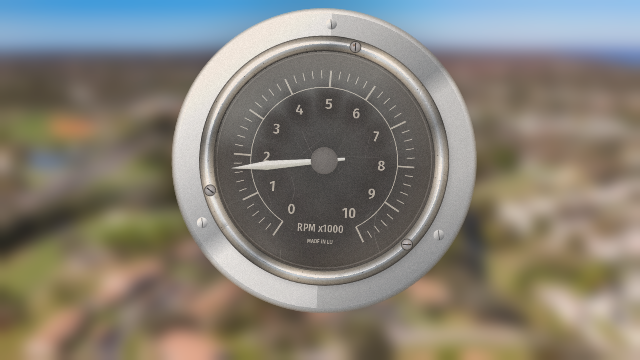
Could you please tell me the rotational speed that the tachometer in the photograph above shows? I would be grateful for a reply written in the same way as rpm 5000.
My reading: rpm 1700
